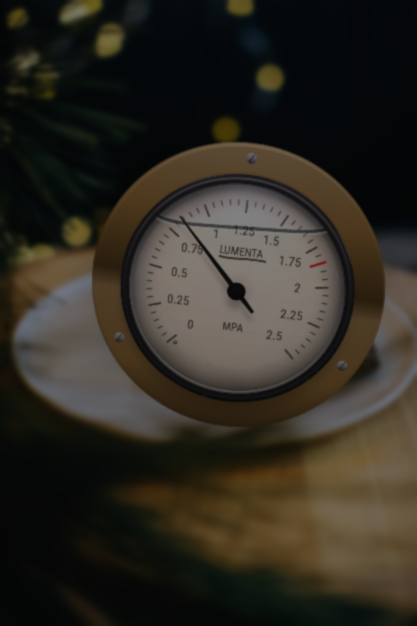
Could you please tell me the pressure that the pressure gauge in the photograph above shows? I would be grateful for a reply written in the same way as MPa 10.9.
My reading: MPa 0.85
